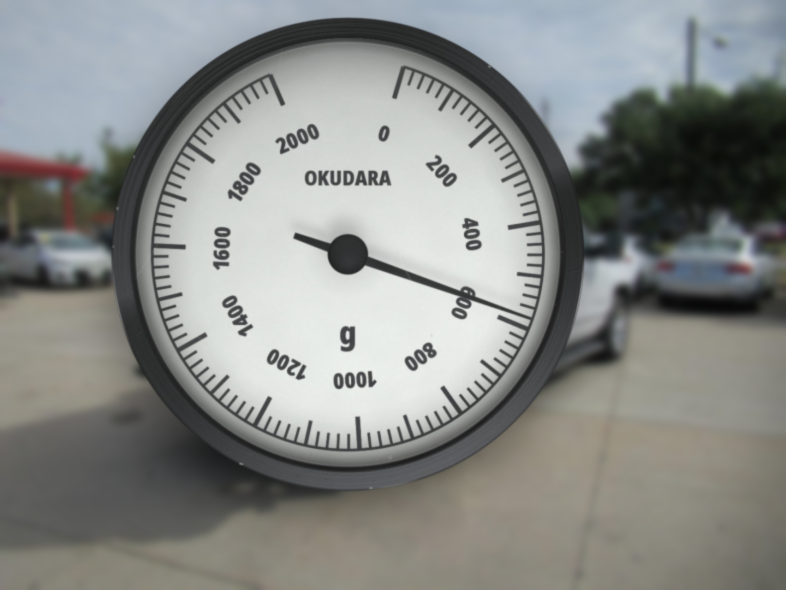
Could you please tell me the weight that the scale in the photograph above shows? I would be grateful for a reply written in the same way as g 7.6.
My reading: g 580
